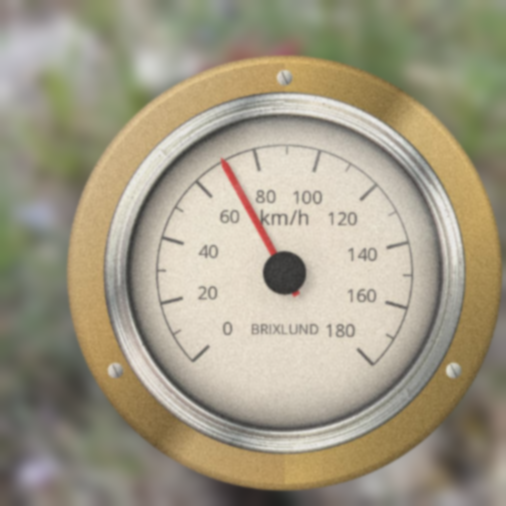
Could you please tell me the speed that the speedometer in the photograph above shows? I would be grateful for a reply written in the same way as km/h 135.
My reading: km/h 70
